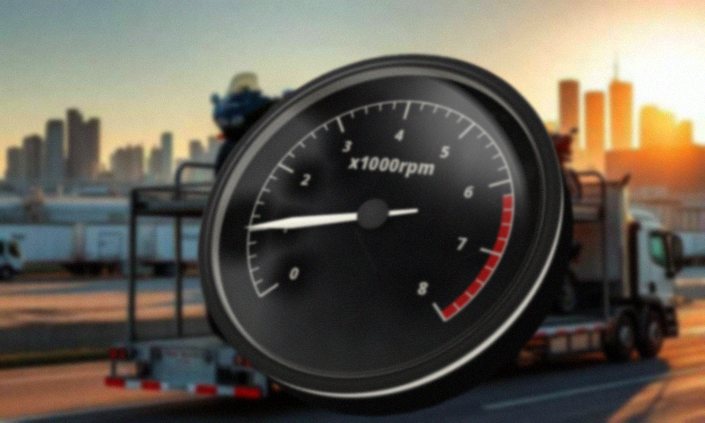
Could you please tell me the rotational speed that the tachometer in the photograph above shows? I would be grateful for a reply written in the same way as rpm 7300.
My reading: rpm 1000
